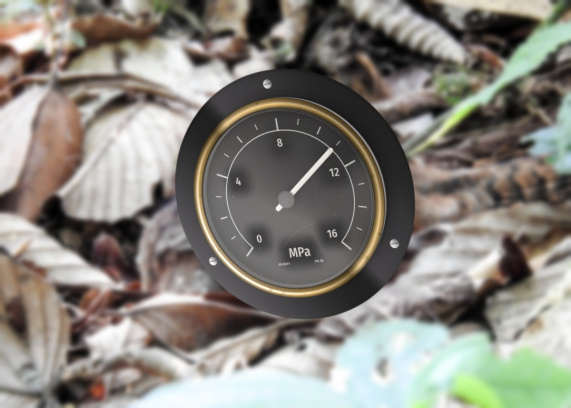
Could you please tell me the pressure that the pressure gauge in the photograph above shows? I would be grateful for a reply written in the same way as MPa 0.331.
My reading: MPa 11
